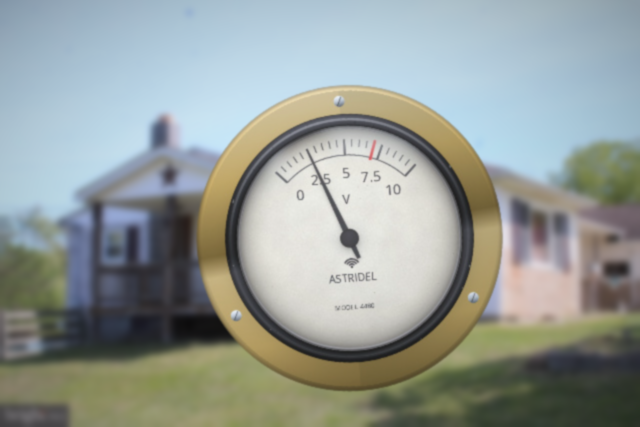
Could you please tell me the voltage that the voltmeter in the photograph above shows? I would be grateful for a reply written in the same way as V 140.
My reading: V 2.5
